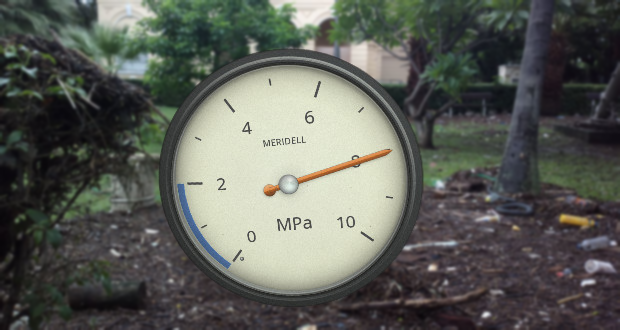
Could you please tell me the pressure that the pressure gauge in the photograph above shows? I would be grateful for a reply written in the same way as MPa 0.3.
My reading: MPa 8
